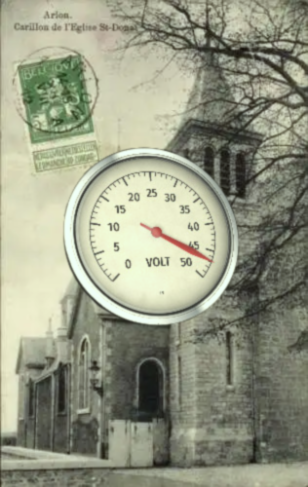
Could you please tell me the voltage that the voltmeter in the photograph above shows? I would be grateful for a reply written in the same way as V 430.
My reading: V 47
